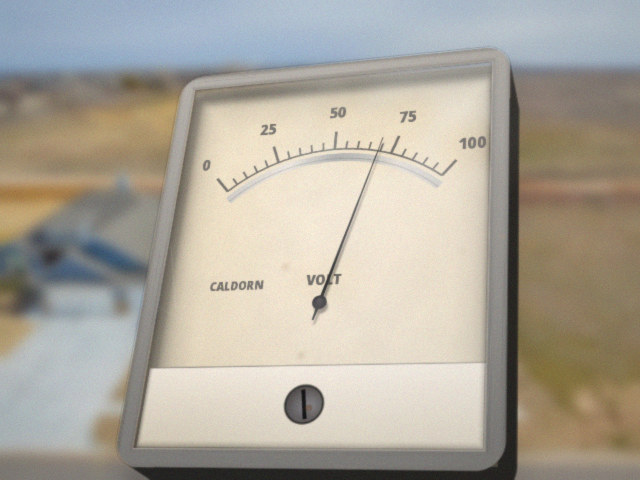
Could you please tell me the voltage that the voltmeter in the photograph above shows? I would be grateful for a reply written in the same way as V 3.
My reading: V 70
